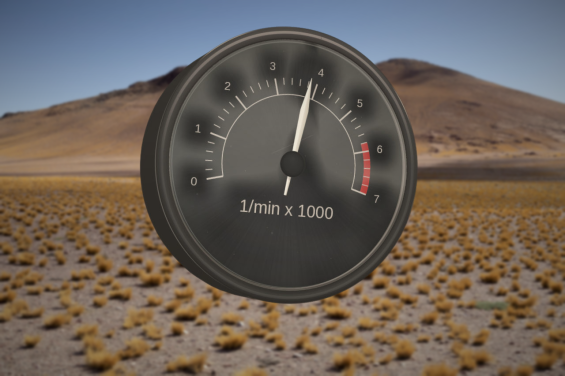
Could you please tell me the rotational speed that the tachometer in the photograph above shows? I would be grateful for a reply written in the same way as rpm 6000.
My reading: rpm 3800
